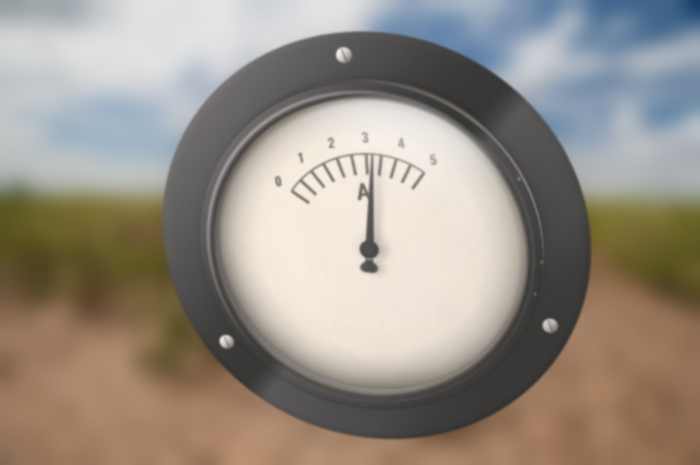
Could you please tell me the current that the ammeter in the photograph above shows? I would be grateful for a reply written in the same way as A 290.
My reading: A 3.25
